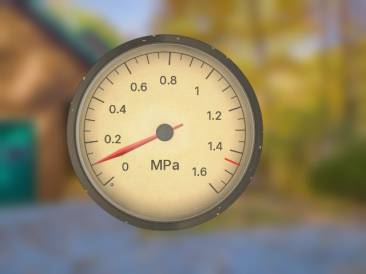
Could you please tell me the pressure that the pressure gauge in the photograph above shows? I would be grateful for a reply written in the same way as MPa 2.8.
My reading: MPa 0.1
